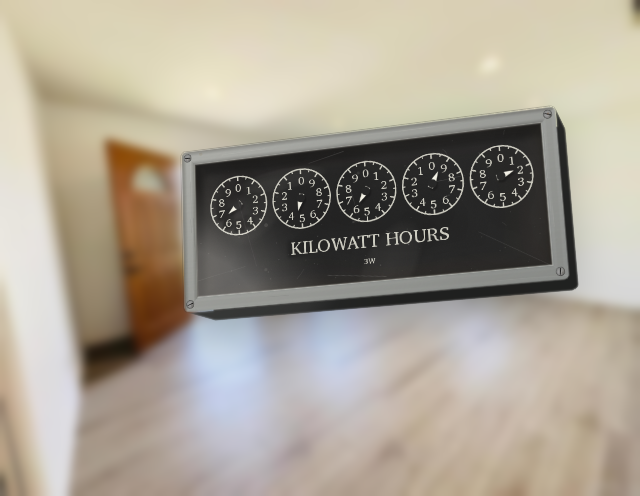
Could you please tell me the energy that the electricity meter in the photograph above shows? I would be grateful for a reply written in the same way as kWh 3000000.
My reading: kWh 64592
